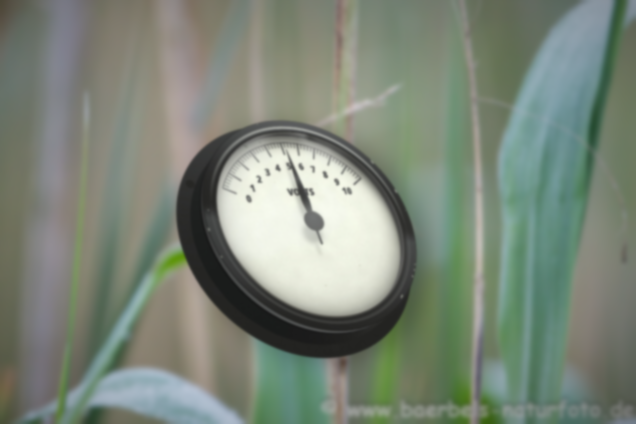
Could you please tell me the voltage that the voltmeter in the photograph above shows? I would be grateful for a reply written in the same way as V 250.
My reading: V 5
